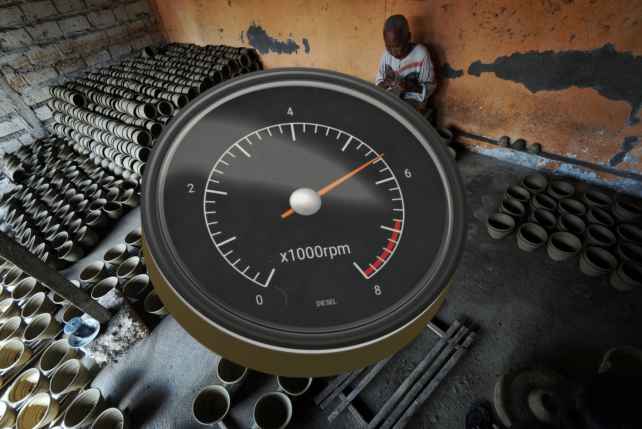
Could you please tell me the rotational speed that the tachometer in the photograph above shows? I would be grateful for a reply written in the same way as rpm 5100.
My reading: rpm 5600
